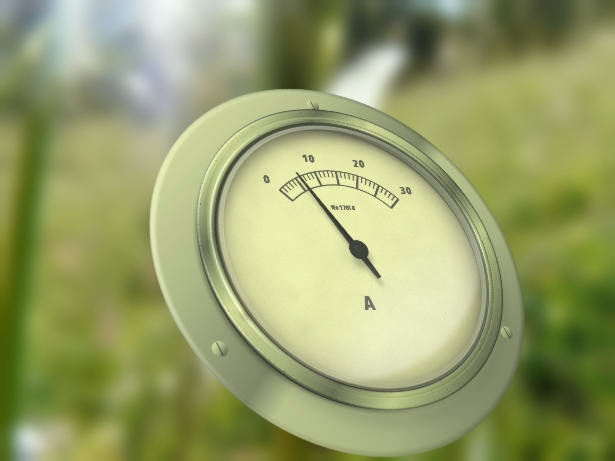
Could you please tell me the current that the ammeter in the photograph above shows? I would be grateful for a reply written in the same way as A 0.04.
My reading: A 5
